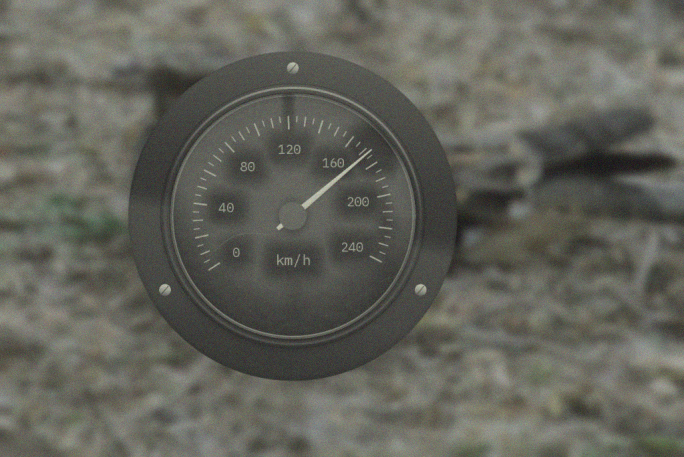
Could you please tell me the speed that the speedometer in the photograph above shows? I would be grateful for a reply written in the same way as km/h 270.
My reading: km/h 172.5
